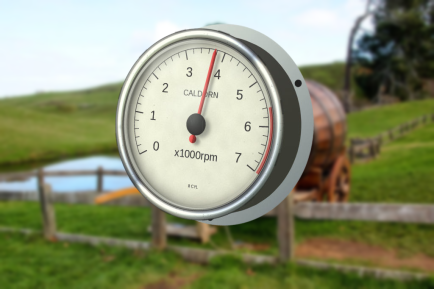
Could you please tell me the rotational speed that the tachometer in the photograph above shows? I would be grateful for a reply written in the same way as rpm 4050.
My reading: rpm 3800
